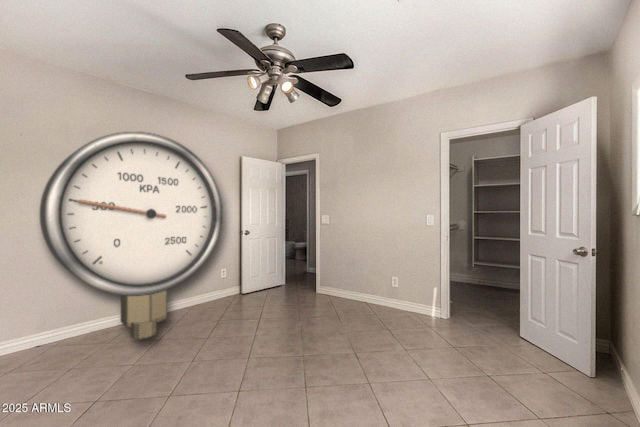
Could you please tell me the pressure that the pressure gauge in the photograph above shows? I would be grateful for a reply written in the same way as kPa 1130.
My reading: kPa 500
